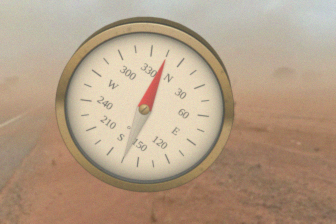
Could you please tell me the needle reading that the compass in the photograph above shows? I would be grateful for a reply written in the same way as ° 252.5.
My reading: ° 345
